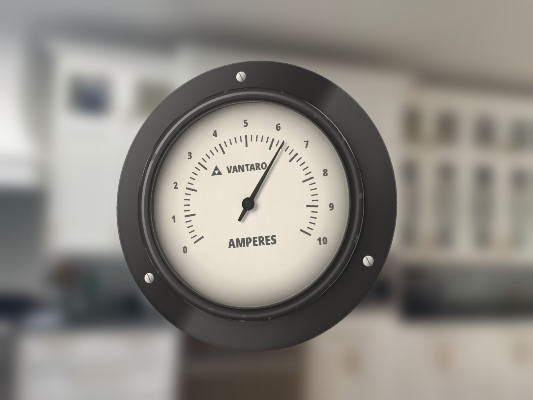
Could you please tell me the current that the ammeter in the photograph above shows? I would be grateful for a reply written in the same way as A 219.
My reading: A 6.4
